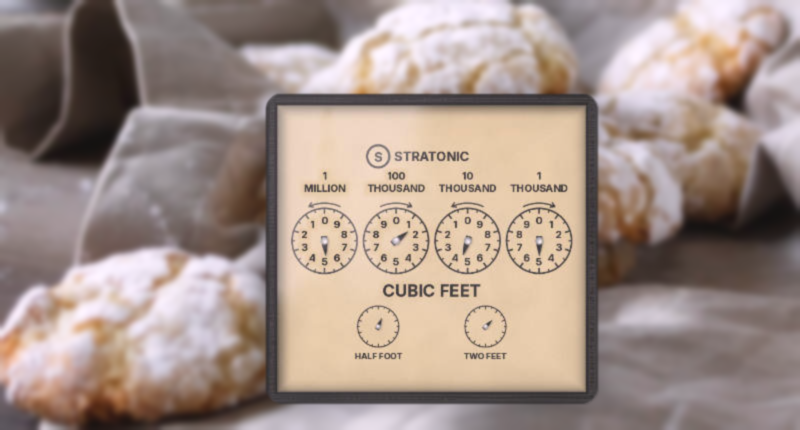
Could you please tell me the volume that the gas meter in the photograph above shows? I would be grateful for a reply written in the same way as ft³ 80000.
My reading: ft³ 514500
